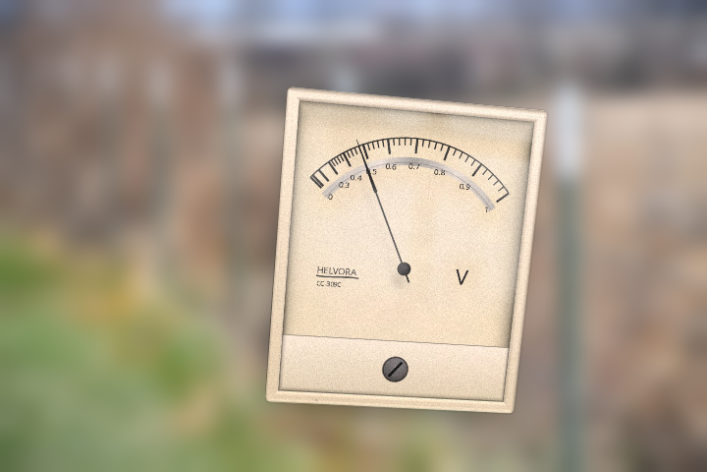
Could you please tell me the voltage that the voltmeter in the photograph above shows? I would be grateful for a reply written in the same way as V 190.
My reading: V 0.48
